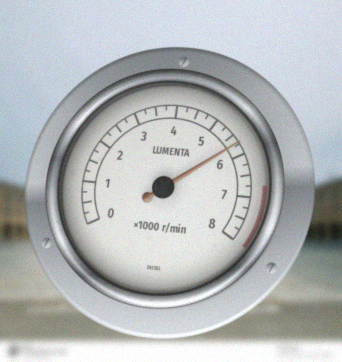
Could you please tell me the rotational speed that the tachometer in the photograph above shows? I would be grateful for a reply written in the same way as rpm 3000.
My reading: rpm 5750
